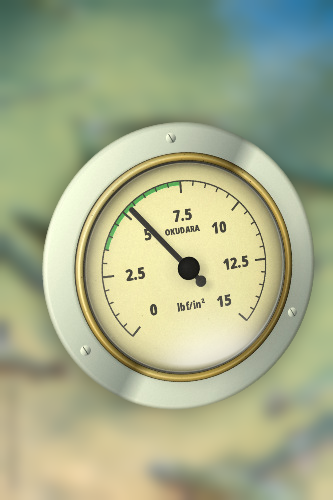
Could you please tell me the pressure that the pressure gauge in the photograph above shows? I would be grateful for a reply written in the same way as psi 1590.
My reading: psi 5.25
